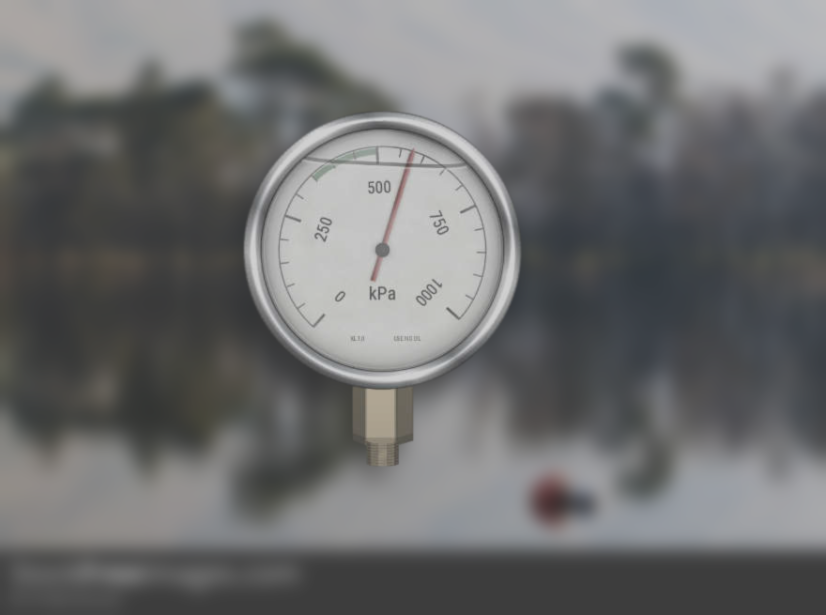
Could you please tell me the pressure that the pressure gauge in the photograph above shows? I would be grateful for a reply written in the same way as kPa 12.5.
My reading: kPa 575
